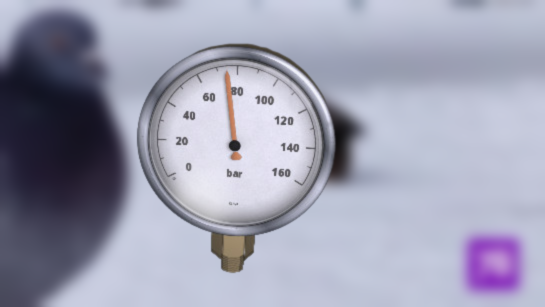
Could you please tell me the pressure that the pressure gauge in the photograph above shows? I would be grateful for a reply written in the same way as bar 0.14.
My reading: bar 75
